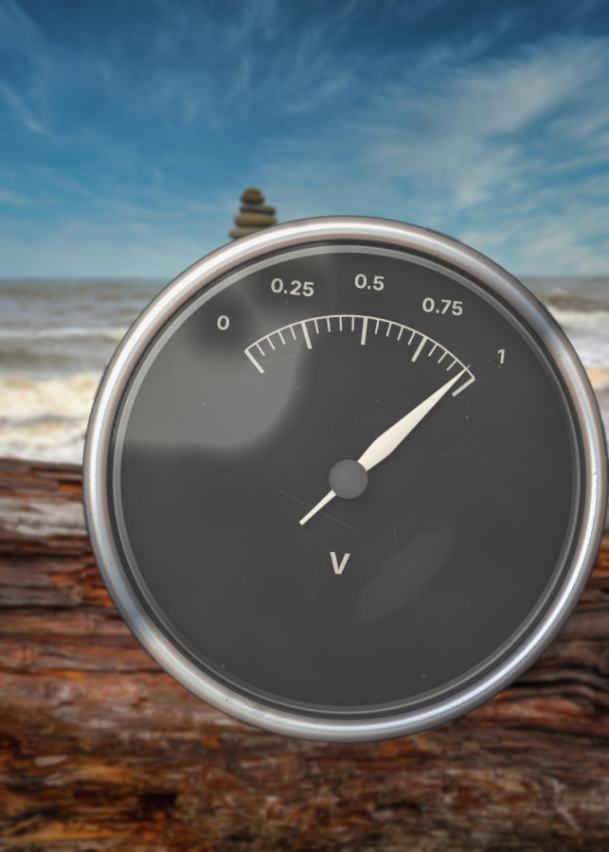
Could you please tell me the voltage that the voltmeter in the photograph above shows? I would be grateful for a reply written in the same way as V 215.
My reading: V 0.95
